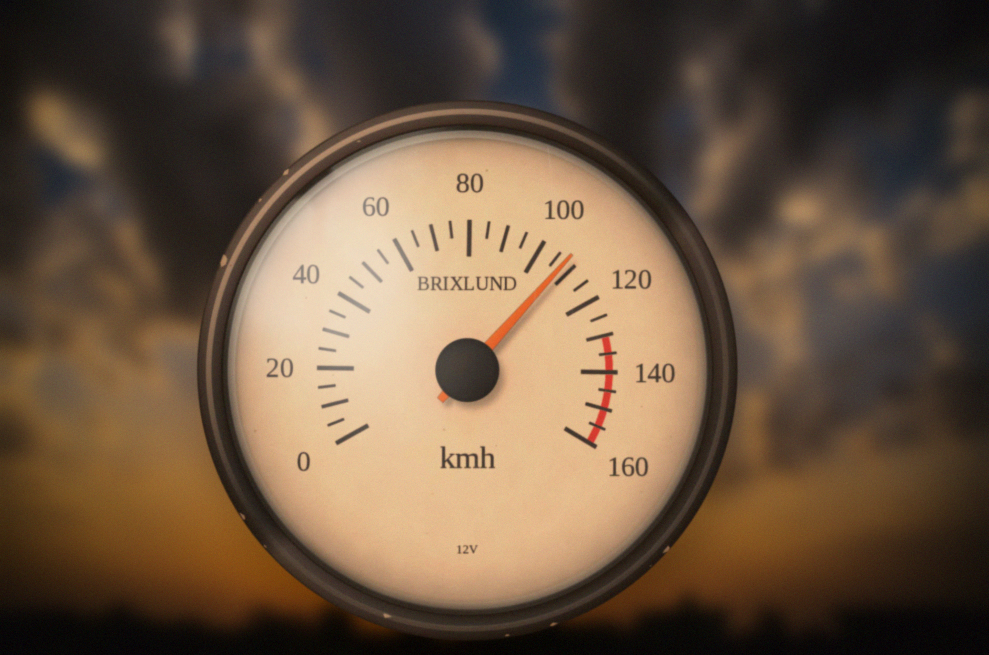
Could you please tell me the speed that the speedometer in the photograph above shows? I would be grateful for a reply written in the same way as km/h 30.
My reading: km/h 107.5
